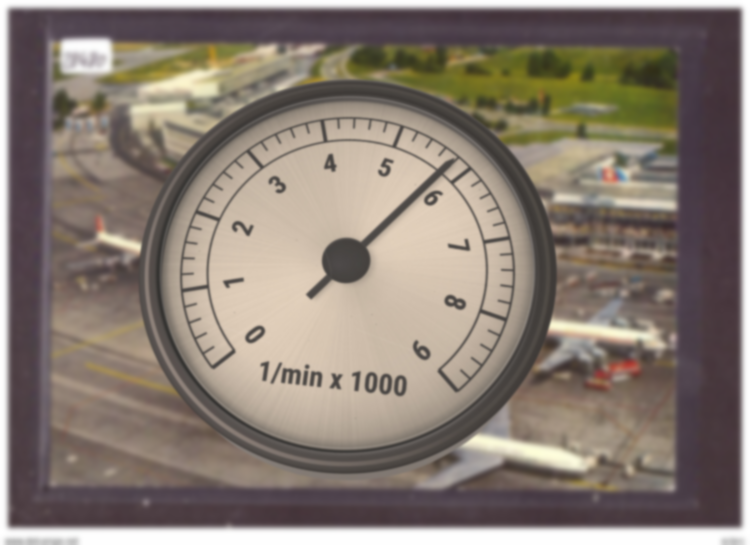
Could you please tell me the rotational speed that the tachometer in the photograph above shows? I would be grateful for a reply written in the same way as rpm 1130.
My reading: rpm 5800
